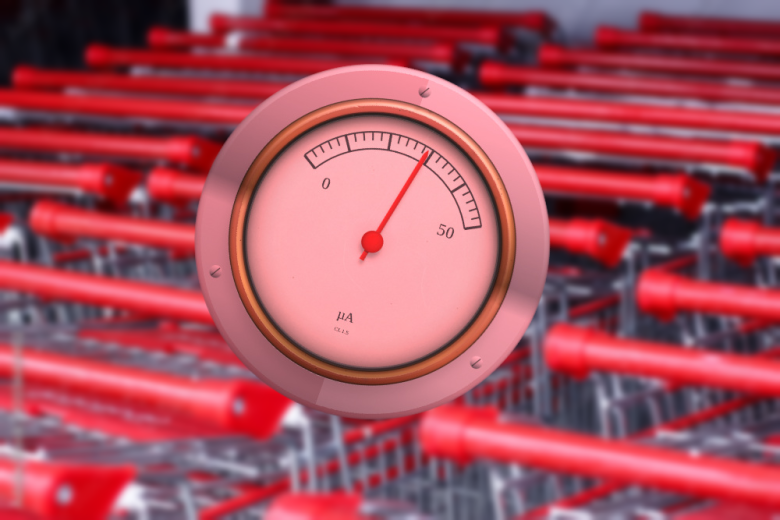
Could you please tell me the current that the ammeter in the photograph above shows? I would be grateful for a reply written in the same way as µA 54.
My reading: µA 29
